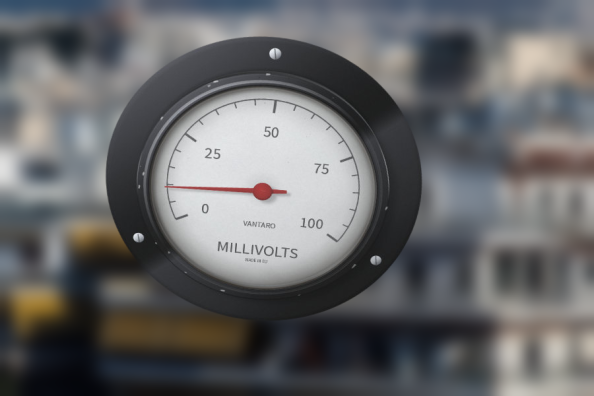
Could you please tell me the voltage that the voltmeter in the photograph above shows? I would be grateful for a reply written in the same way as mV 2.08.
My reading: mV 10
